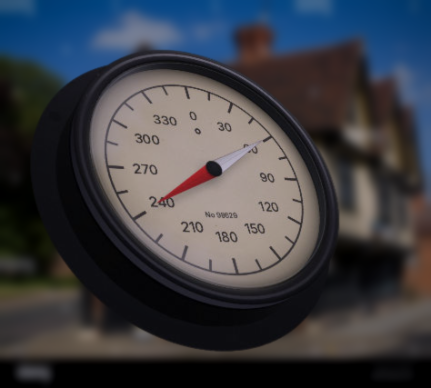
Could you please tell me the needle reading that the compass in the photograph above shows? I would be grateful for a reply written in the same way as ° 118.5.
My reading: ° 240
